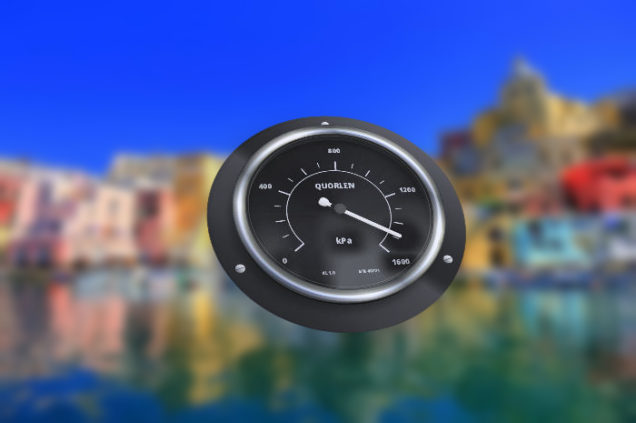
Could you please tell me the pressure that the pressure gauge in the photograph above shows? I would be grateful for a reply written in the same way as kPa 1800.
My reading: kPa 1500
